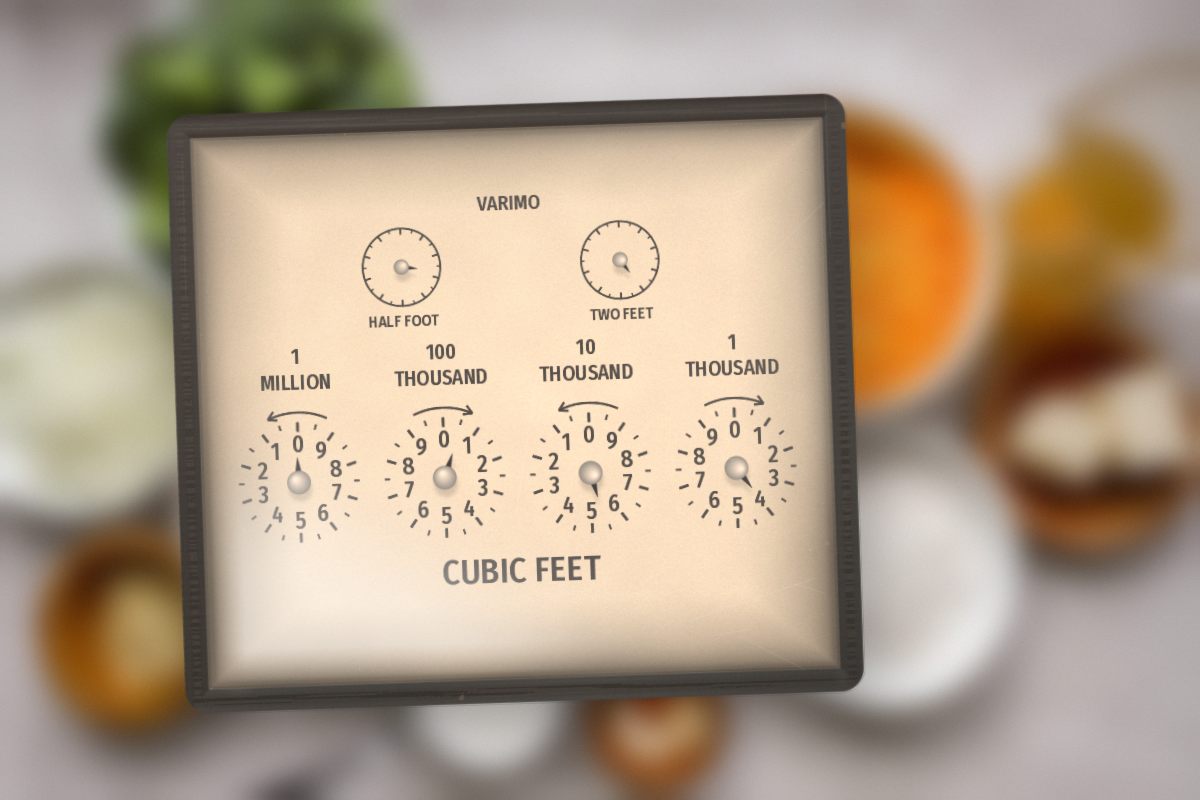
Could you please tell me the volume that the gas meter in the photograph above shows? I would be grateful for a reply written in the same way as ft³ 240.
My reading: ft³ 5400
